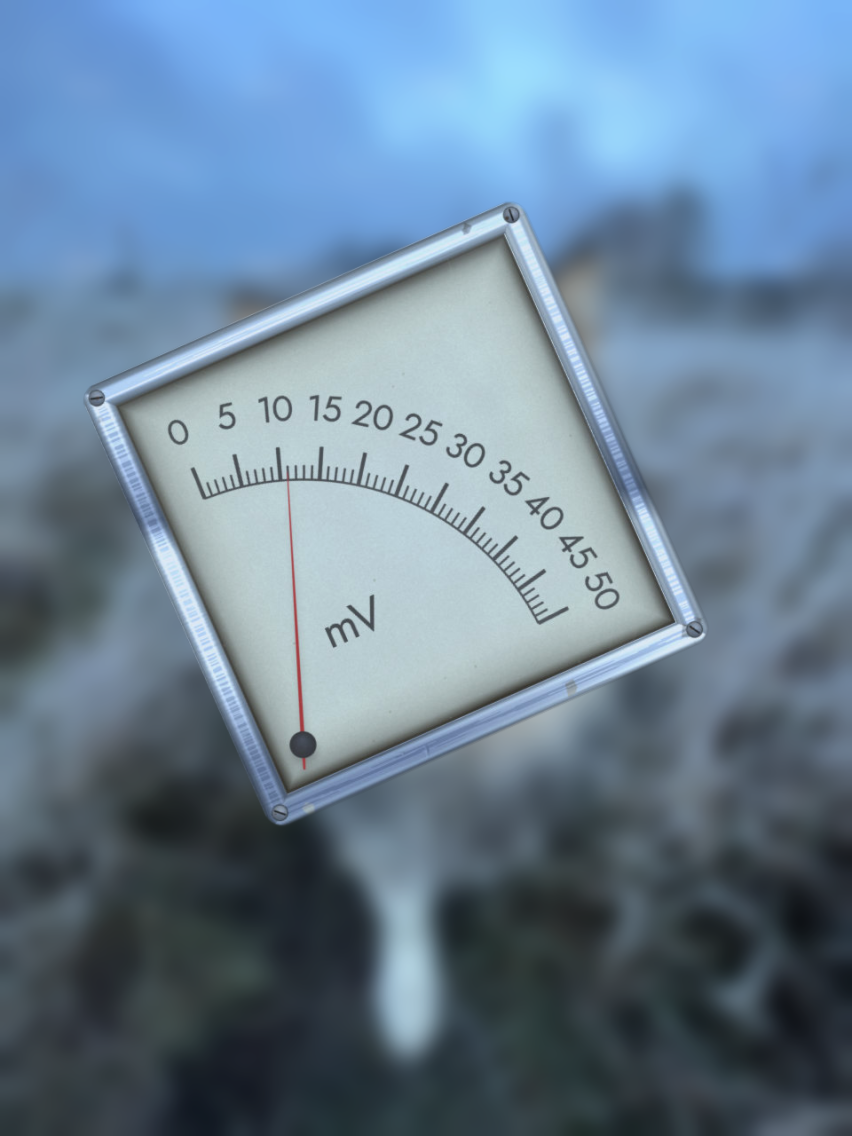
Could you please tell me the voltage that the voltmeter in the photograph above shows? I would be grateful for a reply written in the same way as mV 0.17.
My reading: mV 11
